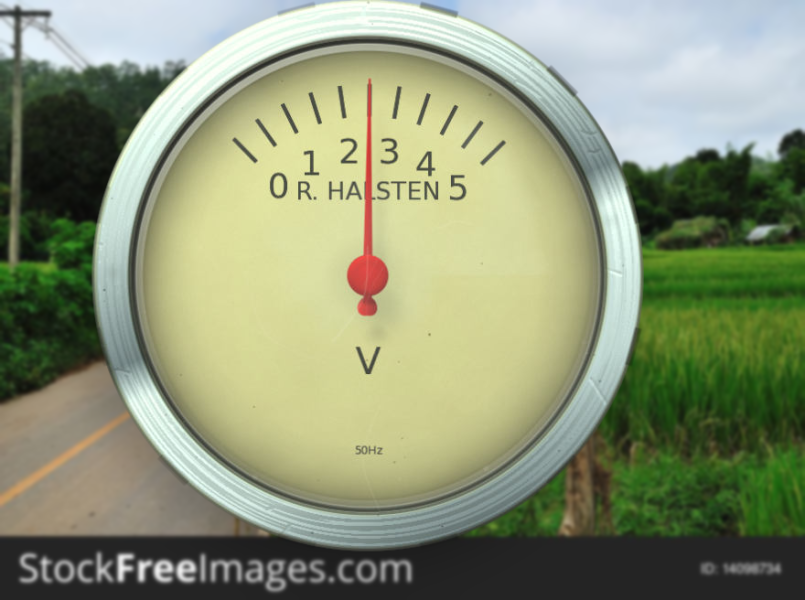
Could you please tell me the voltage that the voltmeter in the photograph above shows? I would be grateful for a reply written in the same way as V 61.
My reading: V 2.5
